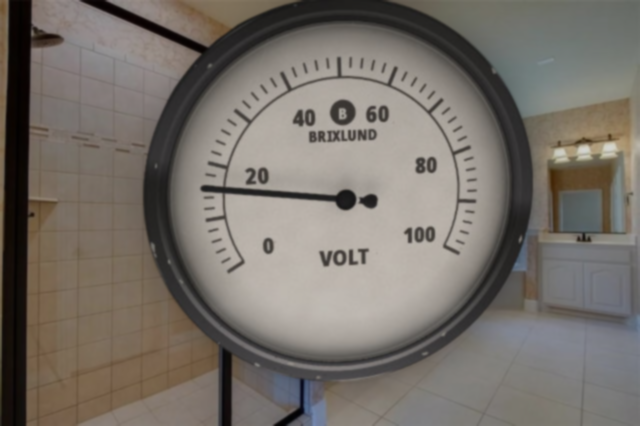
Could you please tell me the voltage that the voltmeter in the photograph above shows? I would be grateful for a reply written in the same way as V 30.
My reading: V 16
